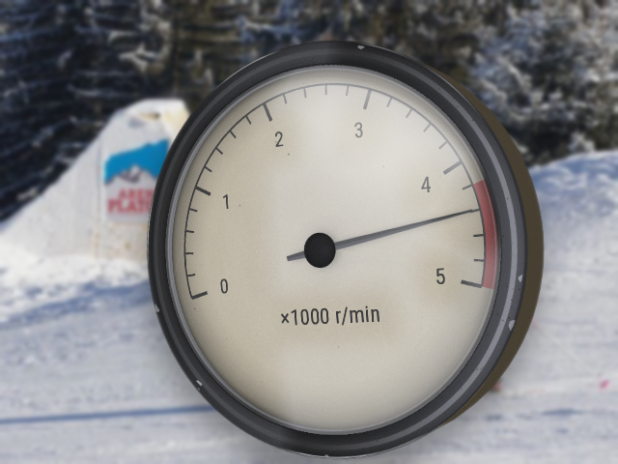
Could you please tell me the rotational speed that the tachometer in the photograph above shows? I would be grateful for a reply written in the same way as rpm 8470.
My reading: rpm 4400
